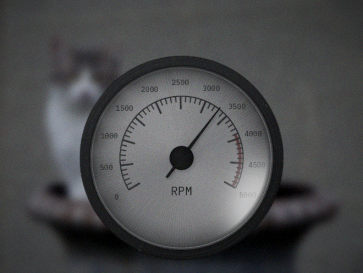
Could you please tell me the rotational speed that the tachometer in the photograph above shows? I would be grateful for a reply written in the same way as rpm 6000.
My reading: rpm 3300
